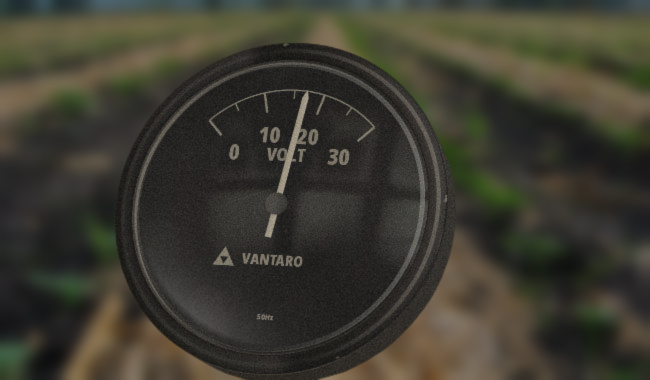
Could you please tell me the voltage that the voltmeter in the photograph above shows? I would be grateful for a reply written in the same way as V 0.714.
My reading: V 17.5
